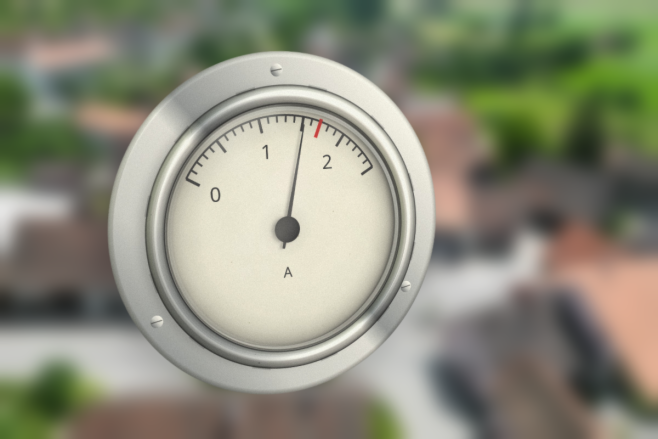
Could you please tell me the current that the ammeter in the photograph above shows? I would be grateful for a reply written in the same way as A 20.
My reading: A 1.5
